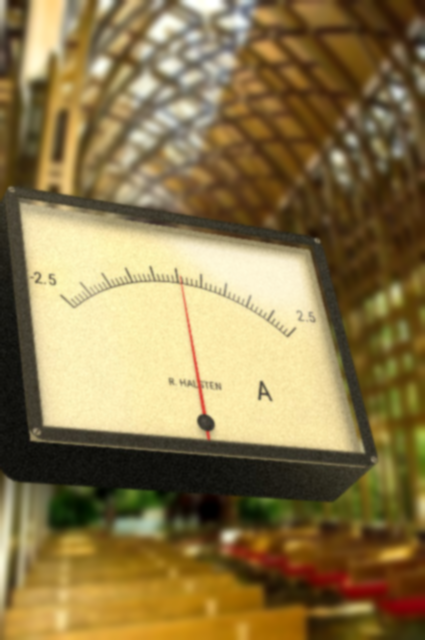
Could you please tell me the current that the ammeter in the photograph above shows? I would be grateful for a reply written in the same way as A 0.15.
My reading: A 0
